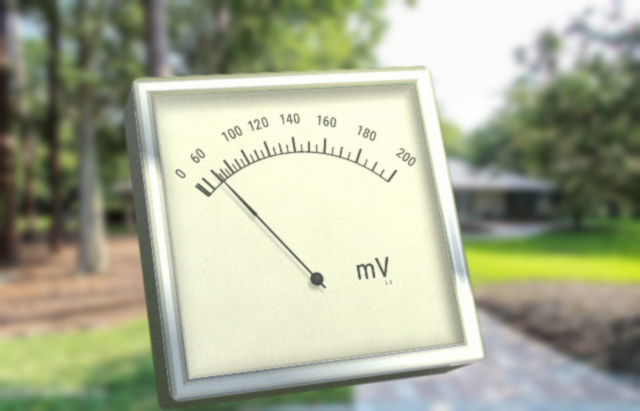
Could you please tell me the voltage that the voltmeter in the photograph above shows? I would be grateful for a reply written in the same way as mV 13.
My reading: mV 60
